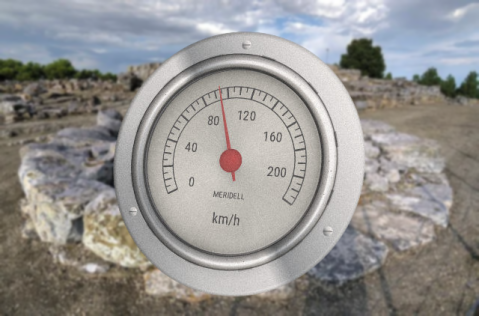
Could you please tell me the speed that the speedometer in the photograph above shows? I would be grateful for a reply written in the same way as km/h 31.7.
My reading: km/h 95
